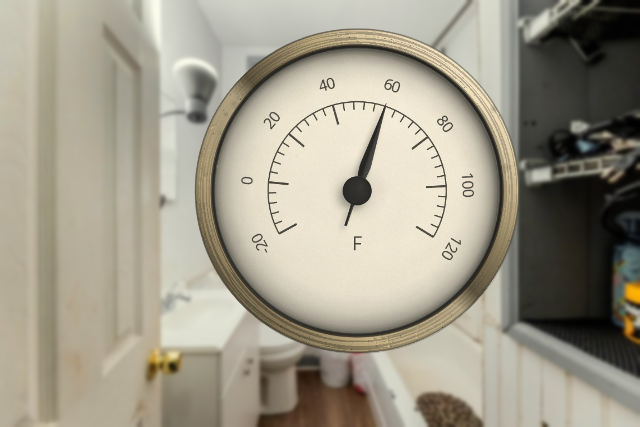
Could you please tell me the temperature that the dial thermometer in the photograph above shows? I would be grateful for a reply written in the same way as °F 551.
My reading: °F 60
